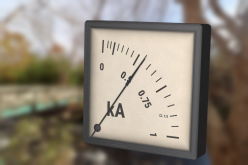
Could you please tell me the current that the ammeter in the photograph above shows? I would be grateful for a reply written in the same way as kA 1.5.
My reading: kA 0.55
